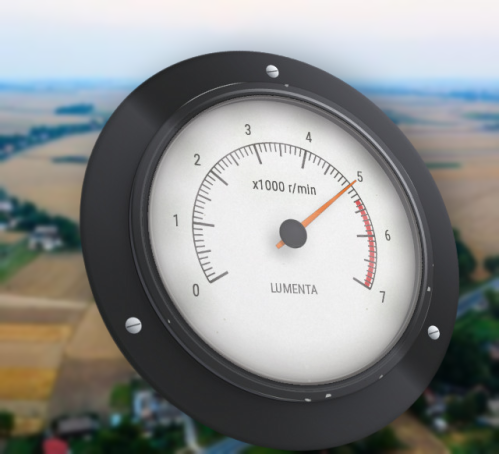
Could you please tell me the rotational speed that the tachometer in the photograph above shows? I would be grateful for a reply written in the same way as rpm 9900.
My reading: rpm 5000
